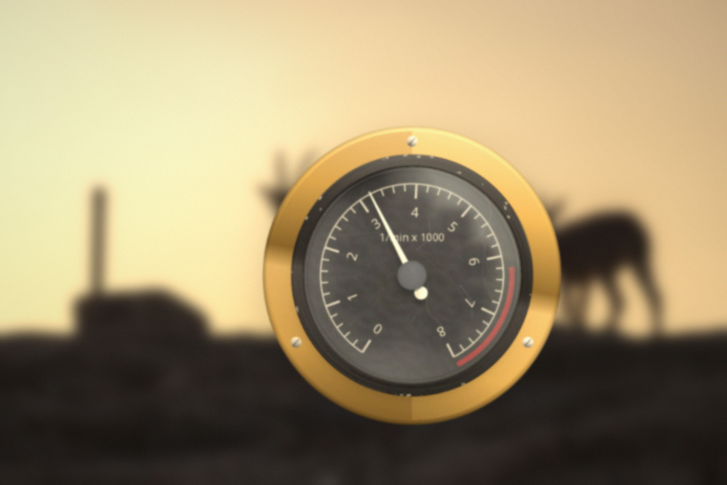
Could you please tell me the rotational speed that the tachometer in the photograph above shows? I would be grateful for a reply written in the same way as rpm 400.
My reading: rpm 3200
